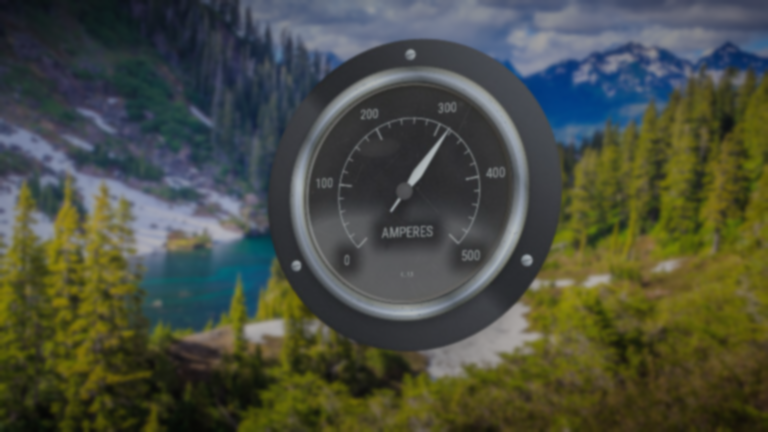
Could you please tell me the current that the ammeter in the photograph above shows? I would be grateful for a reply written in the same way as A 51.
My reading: A 320
